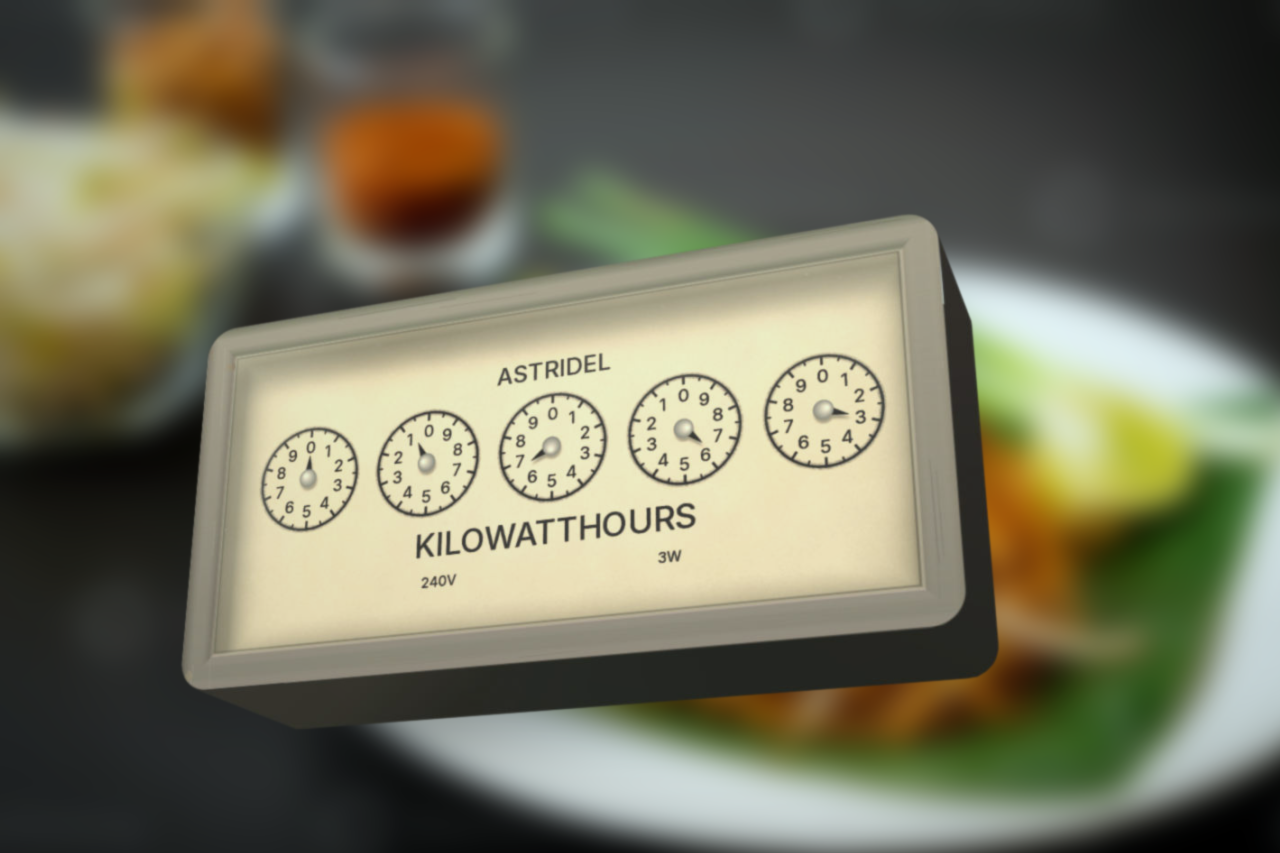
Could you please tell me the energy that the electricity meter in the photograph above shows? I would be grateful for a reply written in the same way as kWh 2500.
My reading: kWh 663
